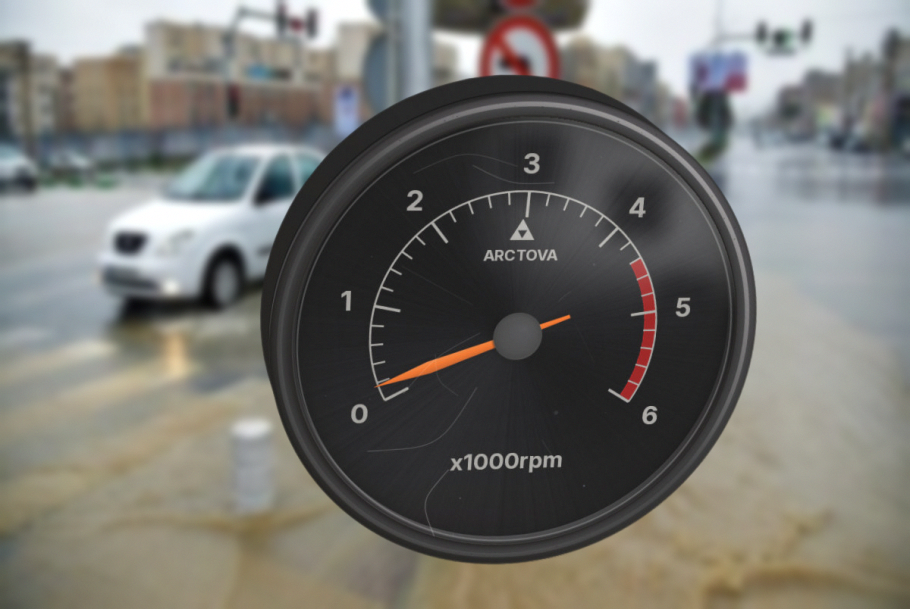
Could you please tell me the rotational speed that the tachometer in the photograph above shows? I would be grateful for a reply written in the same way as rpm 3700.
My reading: rpm 200
